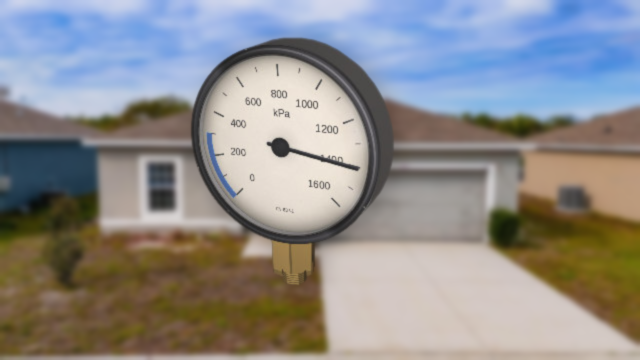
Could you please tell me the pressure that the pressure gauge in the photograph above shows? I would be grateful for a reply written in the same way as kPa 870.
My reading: kPa 1400
